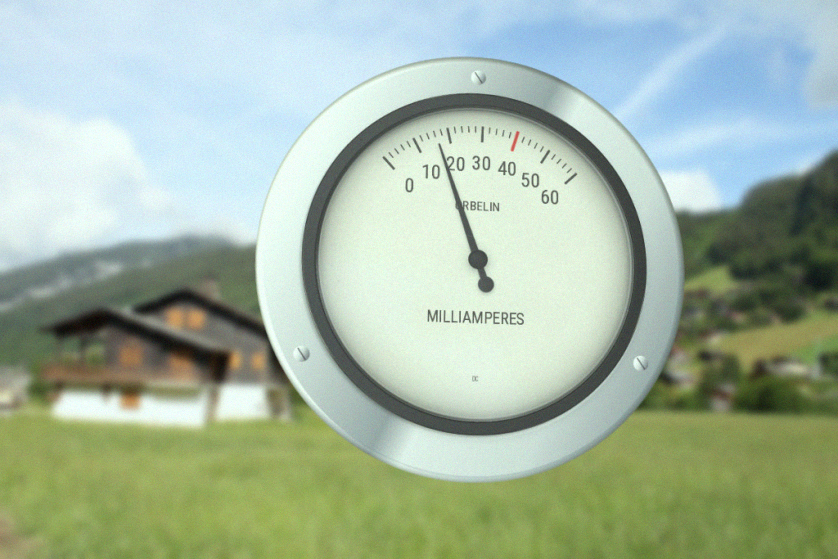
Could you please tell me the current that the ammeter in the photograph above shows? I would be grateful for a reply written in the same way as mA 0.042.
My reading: mA 16
